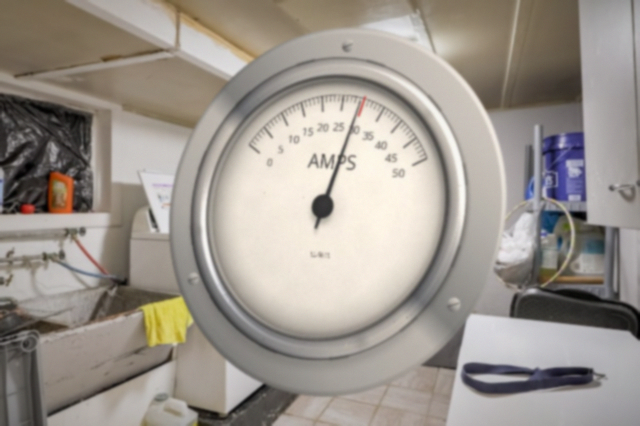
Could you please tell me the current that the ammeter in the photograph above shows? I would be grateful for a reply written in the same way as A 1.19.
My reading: A 30
